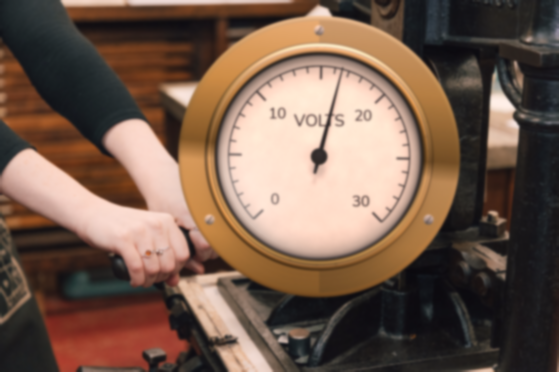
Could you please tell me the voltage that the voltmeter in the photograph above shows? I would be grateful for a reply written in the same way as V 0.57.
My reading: V 16.5
